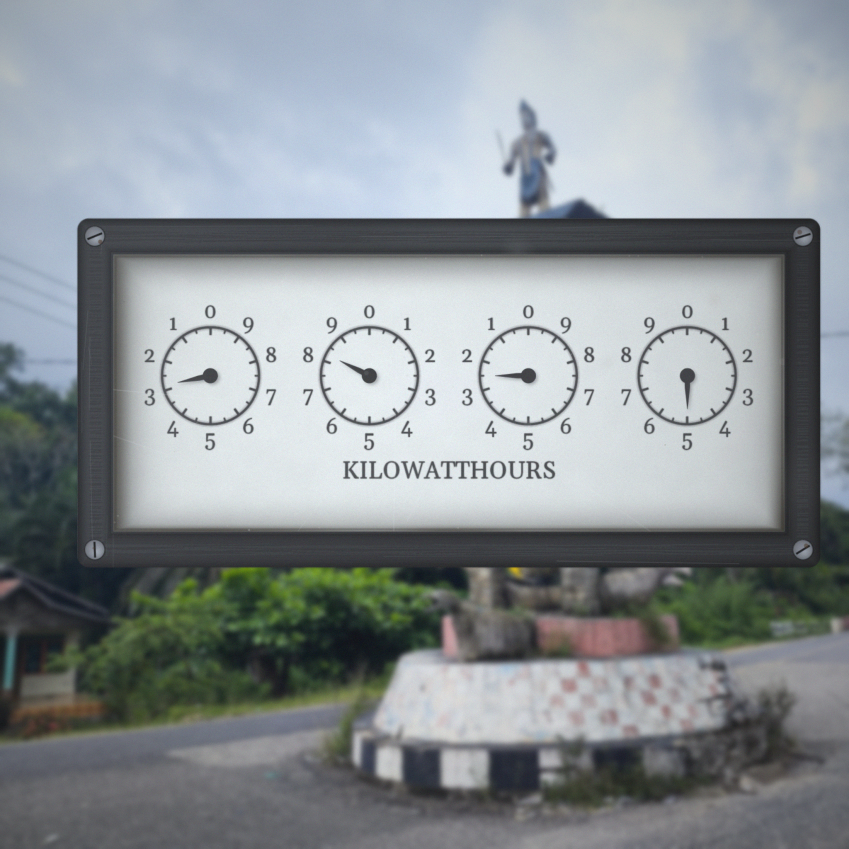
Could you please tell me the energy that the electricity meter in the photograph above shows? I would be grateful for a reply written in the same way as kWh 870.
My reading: kWh 2825
